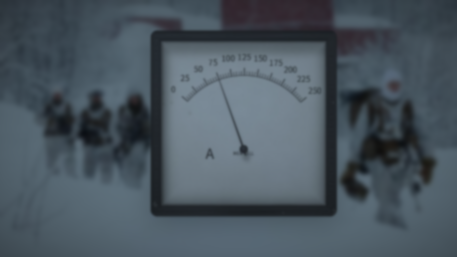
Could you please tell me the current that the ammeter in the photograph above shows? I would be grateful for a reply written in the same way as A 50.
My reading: A 75
